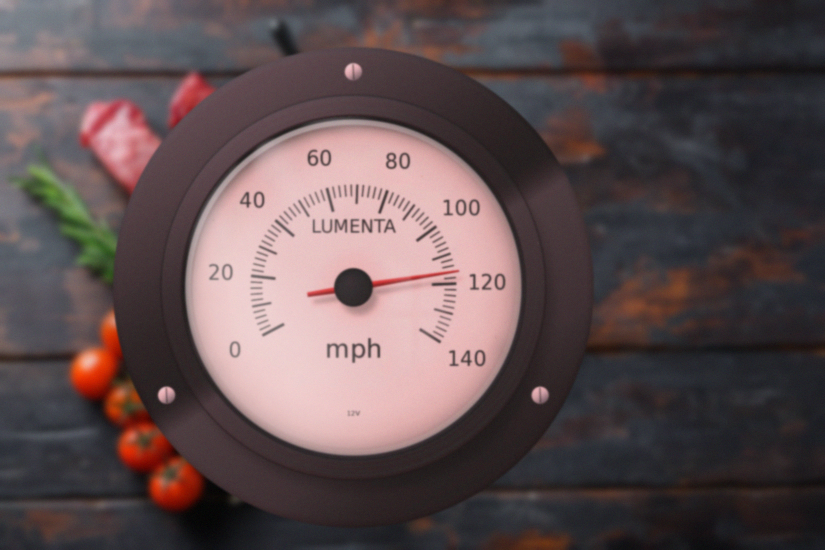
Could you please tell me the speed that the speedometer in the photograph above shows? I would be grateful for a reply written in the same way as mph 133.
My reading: mph 116
